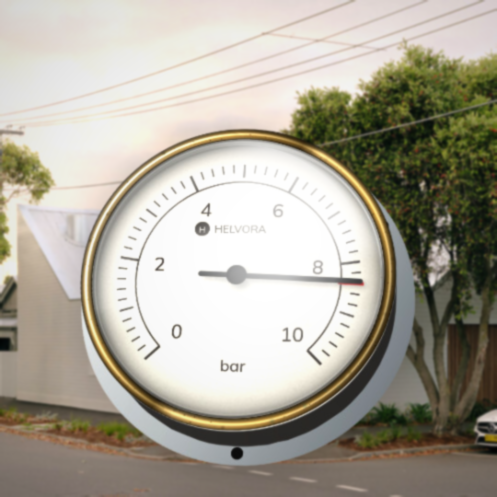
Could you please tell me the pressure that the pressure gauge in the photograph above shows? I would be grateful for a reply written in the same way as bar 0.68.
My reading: bar 8.4
